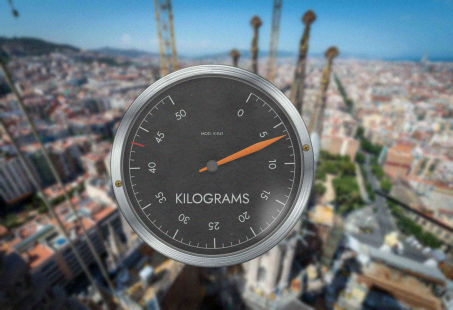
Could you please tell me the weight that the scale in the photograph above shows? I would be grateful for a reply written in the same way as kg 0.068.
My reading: kg 6.5
